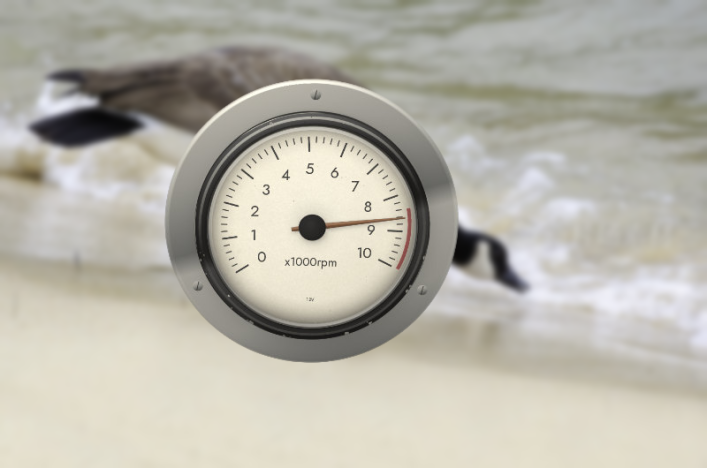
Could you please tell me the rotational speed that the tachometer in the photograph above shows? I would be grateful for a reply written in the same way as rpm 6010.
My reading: rpm 8600
